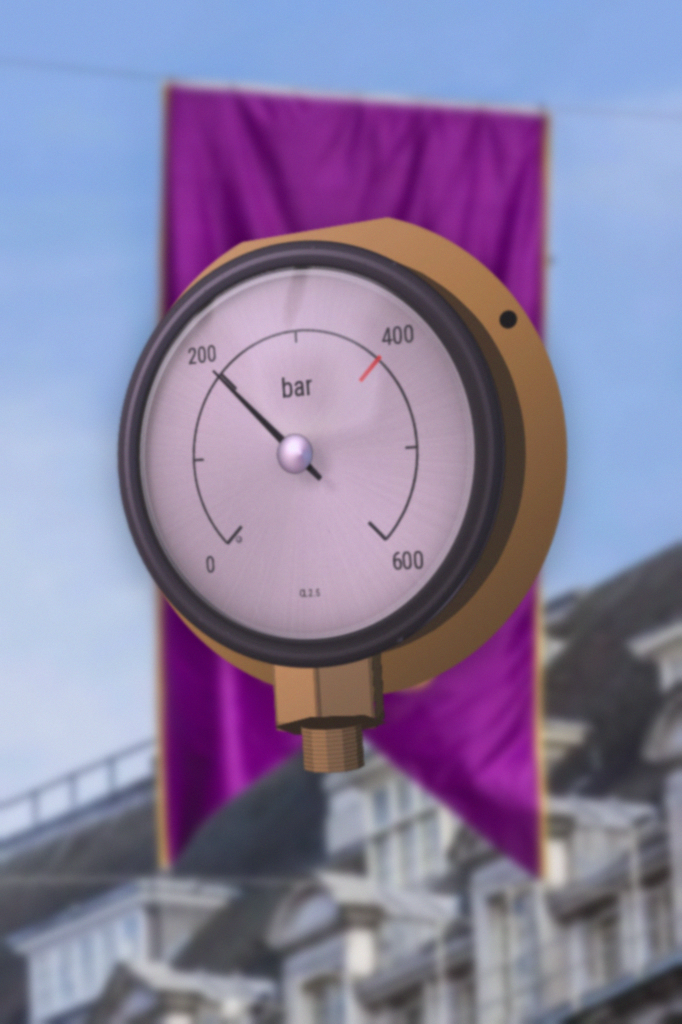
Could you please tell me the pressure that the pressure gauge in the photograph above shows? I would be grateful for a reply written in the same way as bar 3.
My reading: bar 200
